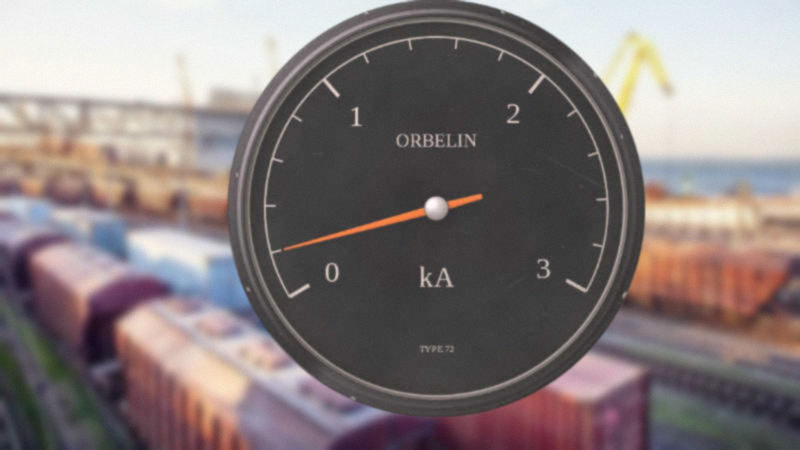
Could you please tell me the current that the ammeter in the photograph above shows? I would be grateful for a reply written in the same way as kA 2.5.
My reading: kA 0.2
